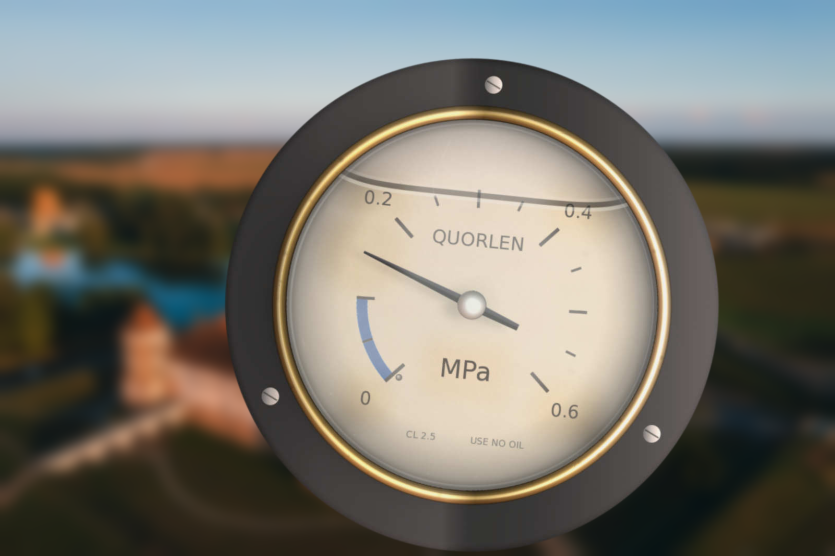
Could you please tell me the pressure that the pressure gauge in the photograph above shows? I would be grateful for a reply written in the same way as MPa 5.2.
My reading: MPa 0.15
